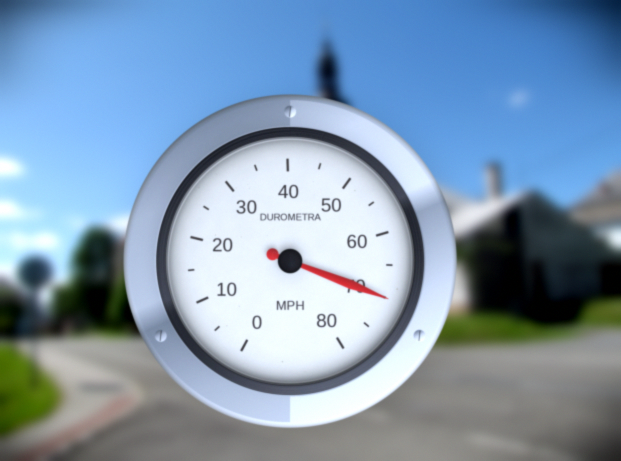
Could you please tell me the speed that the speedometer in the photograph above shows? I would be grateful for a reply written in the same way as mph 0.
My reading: mph 70
